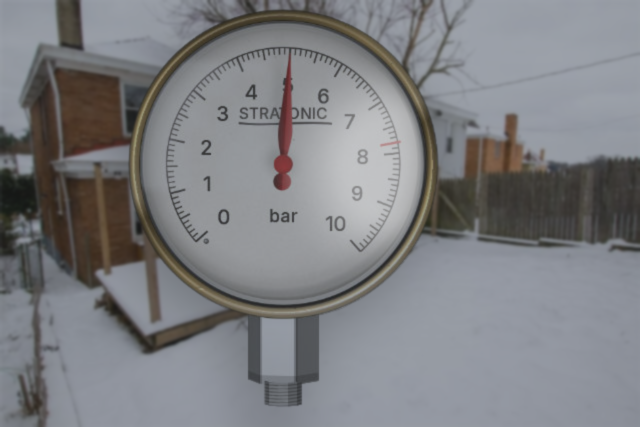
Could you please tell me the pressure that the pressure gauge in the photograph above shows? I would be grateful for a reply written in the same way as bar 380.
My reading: bar 5
